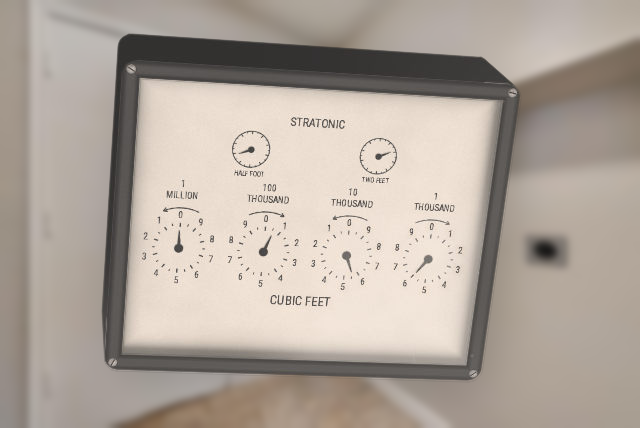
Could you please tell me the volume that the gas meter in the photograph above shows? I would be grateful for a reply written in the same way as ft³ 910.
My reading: ft³ 5600
